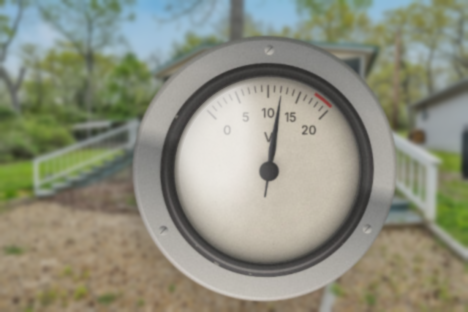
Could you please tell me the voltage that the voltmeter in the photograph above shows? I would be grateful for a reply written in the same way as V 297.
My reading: V 12
